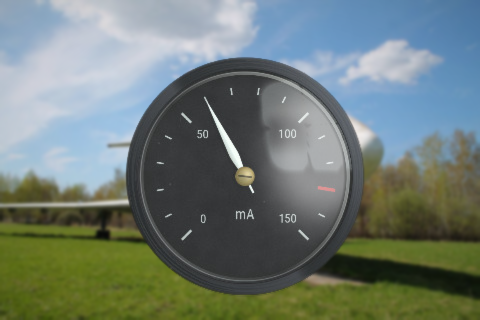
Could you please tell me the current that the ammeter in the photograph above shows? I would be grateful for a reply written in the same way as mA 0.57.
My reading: mA 60
